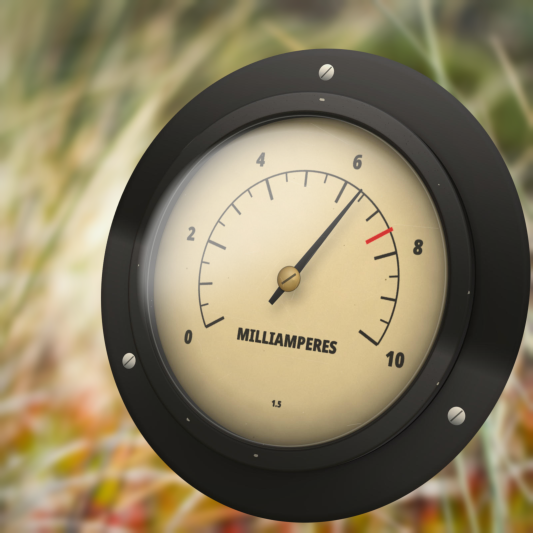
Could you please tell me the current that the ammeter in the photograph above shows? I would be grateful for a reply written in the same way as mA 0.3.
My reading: mA 6.5
